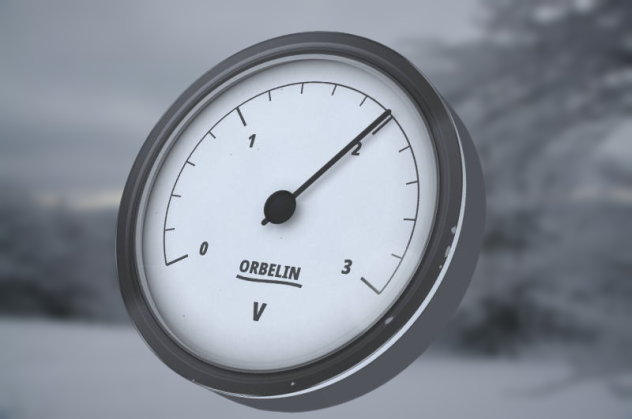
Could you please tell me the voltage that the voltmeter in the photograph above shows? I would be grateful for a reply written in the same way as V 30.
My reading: V 2
